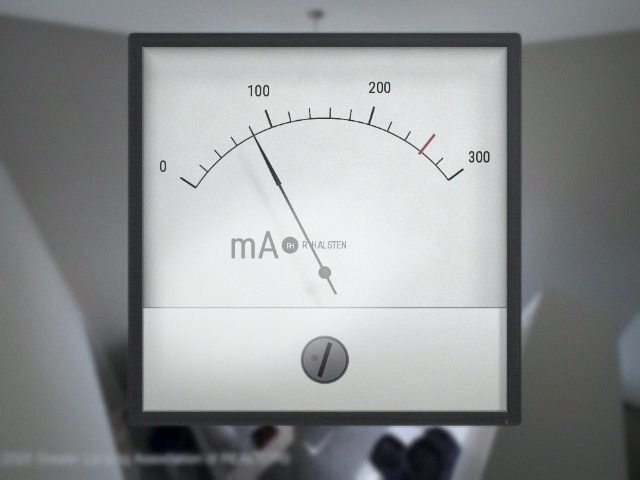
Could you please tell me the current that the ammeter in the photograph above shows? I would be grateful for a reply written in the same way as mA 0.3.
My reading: mA 80
